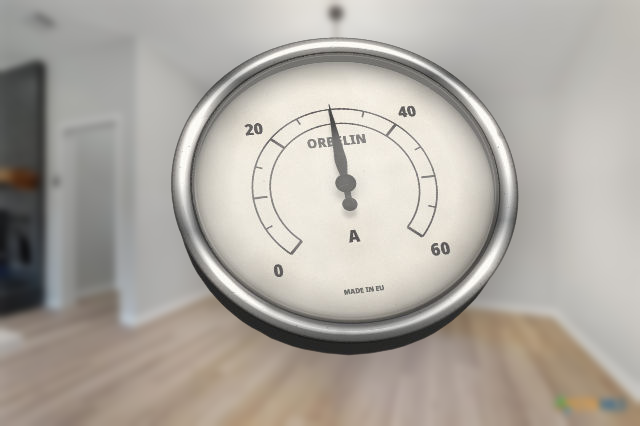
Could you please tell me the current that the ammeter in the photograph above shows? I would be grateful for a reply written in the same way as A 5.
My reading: A 30
